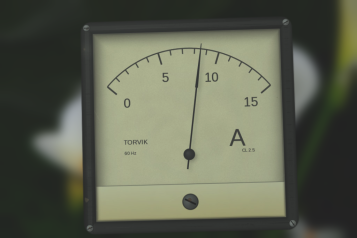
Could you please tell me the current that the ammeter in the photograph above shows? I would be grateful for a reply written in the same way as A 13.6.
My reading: A 8.5
